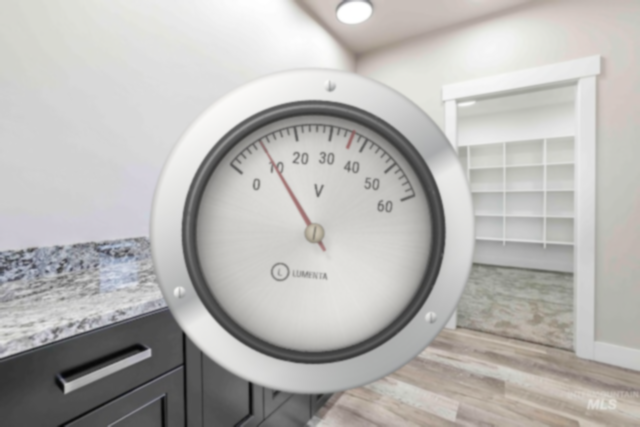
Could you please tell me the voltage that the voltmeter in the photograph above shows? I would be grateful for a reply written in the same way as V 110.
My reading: V 10
